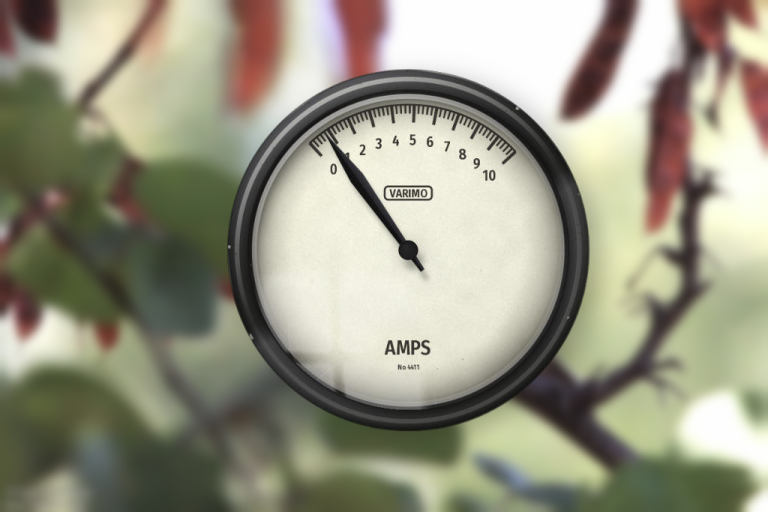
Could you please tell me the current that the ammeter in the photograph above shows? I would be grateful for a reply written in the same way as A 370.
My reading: A 0.8
